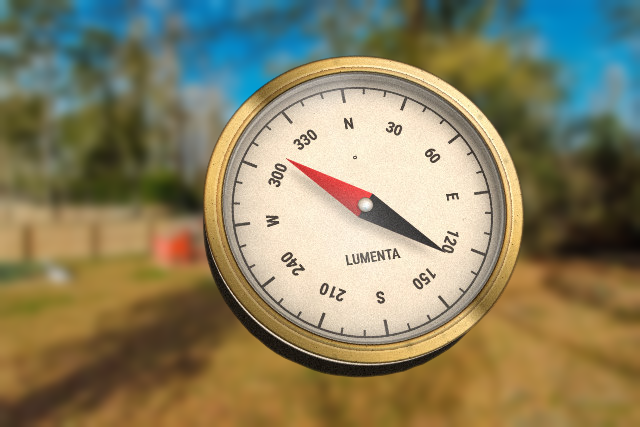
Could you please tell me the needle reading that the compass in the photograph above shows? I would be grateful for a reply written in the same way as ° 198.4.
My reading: ° 310
